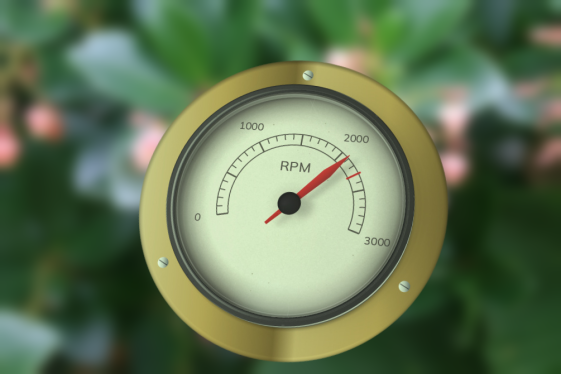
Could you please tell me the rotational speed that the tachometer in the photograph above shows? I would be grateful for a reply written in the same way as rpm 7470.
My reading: rpm 2100
